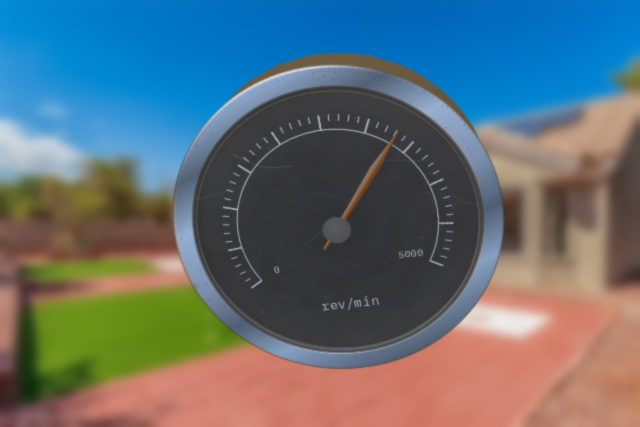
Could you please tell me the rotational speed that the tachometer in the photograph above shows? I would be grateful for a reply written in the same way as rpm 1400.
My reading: rpm 3300
